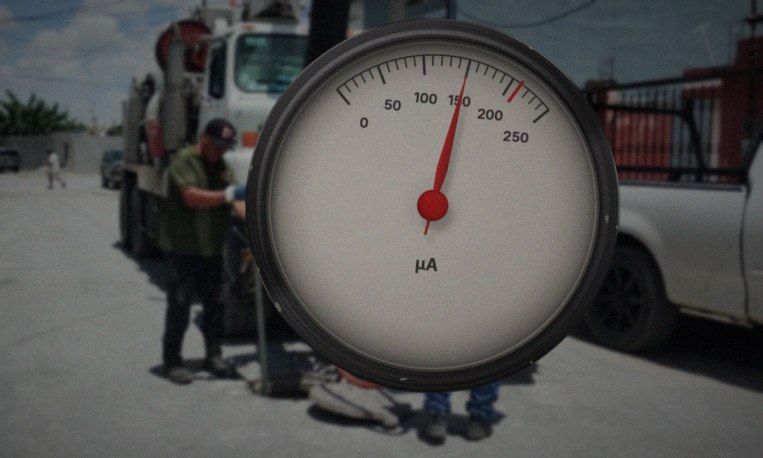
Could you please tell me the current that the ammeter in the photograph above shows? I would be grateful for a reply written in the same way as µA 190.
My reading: µA 150
